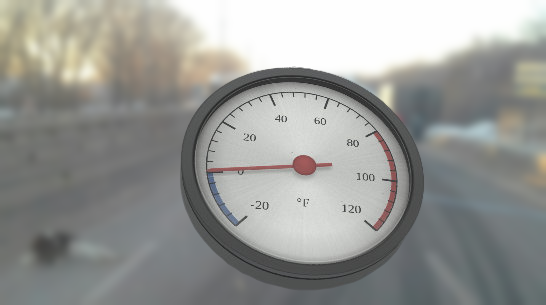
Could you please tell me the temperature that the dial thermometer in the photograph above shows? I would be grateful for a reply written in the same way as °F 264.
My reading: °F 0
